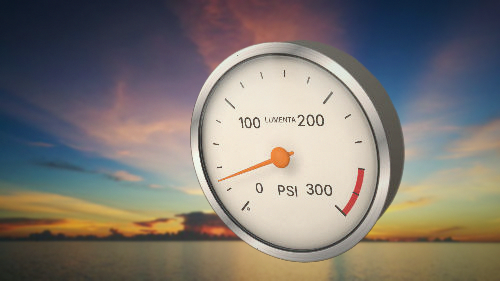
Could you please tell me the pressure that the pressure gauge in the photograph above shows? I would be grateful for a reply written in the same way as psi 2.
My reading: psi 30
